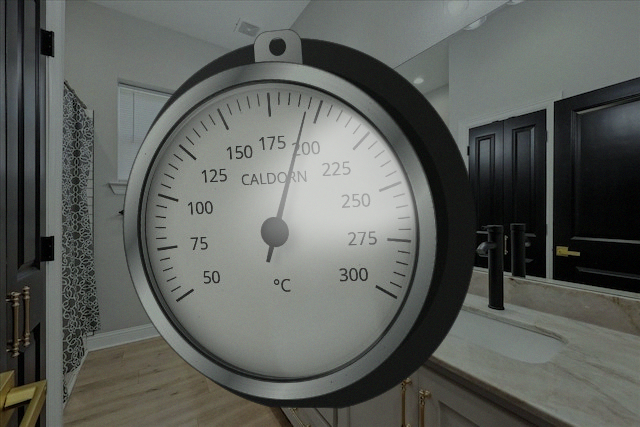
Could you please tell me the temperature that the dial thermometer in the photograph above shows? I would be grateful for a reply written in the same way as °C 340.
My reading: °C 195
